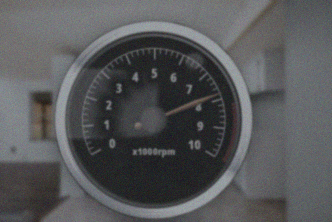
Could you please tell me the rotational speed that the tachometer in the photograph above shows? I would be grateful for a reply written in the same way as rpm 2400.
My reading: rpm 7800
